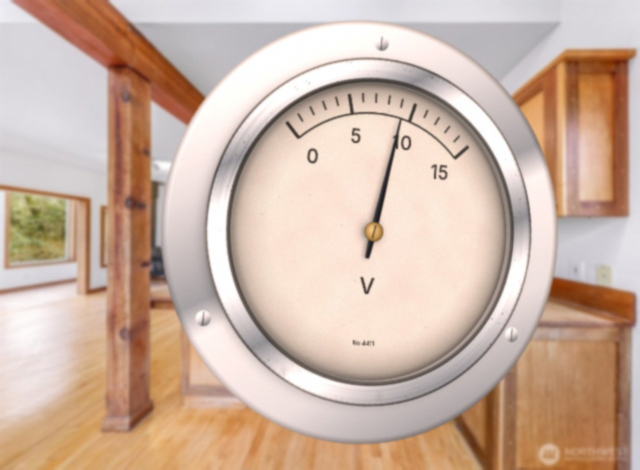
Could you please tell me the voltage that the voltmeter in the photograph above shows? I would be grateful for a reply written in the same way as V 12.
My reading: V 9
